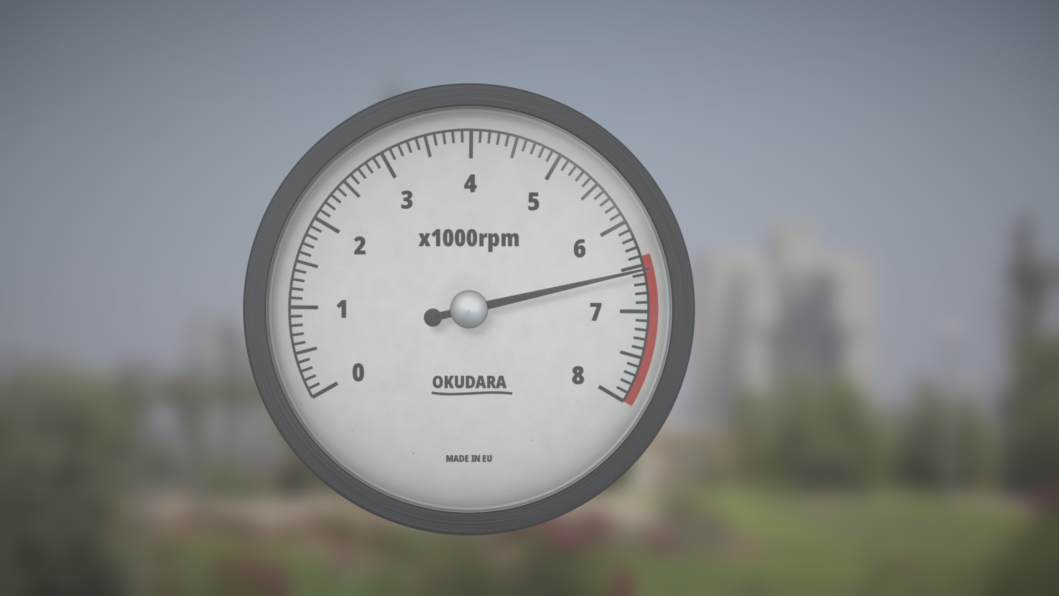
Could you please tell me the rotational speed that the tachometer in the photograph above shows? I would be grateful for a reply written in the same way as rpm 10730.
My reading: rpm 6550
